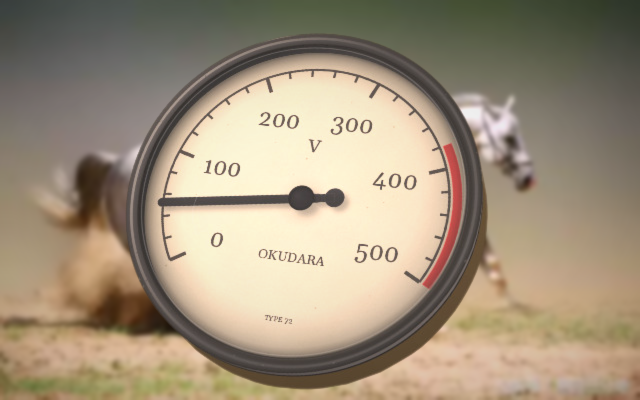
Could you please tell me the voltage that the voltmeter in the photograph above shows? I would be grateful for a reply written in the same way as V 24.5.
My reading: V 50
